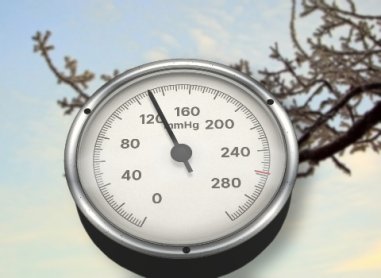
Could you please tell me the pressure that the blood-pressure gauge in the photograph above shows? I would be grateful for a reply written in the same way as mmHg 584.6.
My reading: mmHg 130
